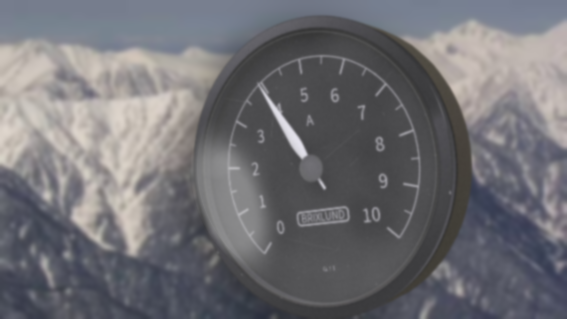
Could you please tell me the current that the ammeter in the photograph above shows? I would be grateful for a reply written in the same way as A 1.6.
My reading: A 4
